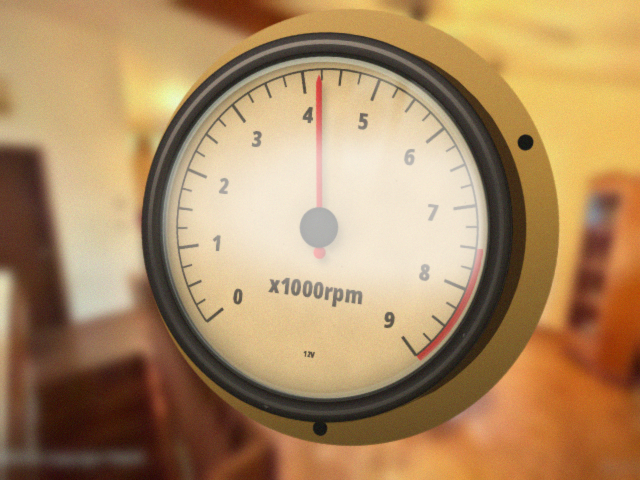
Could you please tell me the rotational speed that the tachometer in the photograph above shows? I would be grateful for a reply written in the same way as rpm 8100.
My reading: rpm 4250
